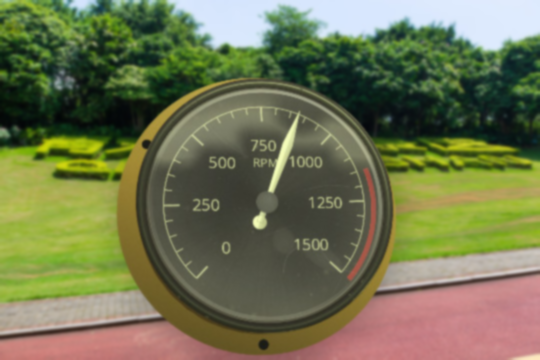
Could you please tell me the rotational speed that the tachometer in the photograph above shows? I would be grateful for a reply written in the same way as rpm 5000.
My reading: rpm 875
